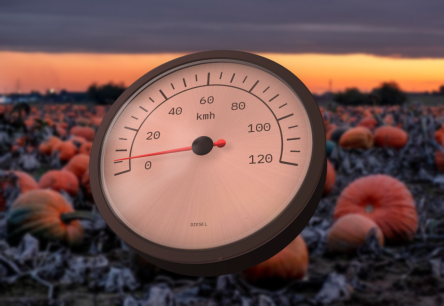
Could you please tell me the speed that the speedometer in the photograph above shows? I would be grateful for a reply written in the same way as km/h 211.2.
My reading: km/h 5
